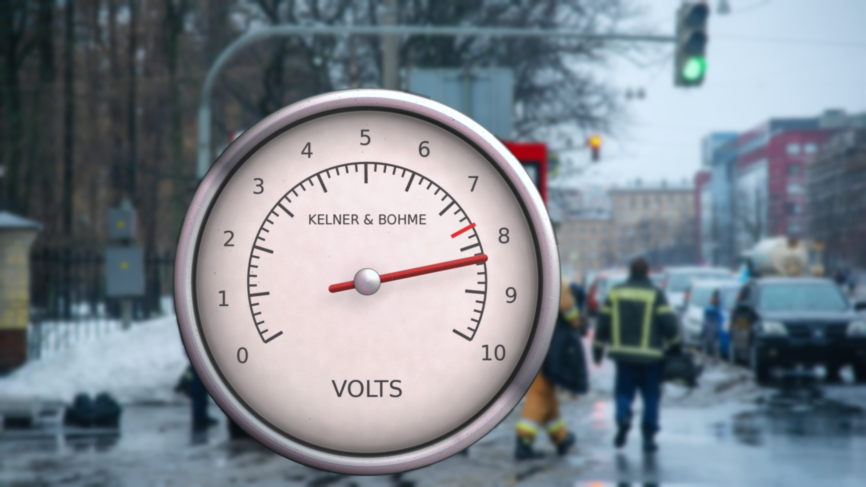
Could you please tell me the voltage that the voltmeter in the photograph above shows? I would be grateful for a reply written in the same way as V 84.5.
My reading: V 8.3
